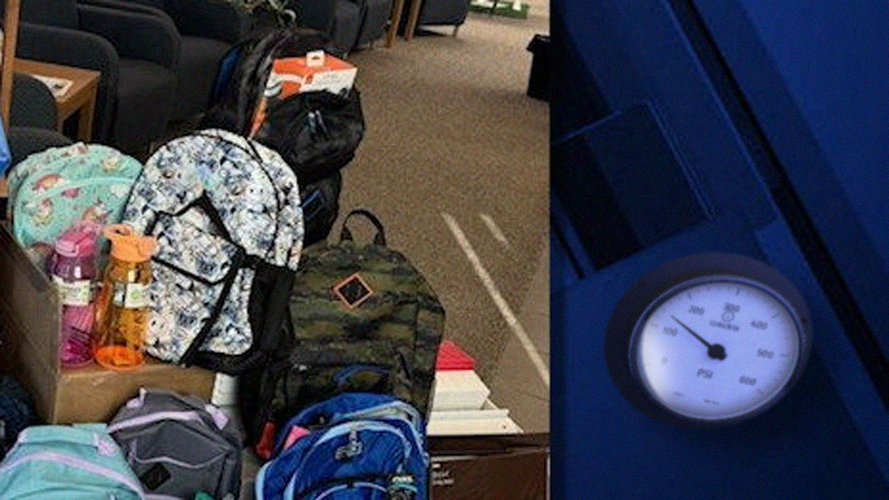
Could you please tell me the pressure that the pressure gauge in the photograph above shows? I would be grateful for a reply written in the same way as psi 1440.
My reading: psi 140
